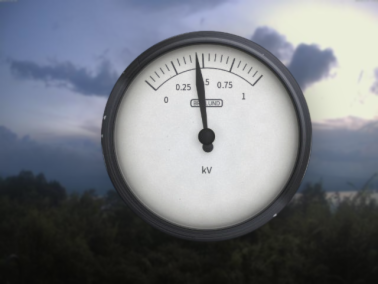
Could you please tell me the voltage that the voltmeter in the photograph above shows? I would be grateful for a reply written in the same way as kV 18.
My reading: kV 0.45
